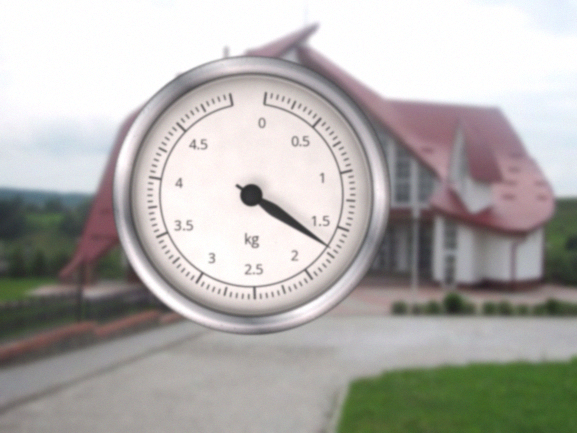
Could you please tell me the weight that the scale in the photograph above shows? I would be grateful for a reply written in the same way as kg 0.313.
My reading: kg 1.7
